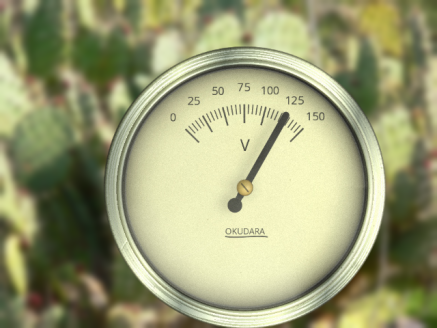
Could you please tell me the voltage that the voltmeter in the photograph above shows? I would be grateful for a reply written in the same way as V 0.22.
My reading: V 125
